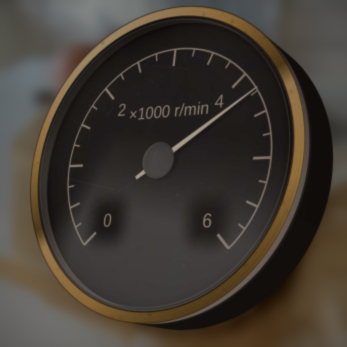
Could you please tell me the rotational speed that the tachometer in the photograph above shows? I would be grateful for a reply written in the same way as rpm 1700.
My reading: rpm 4250
